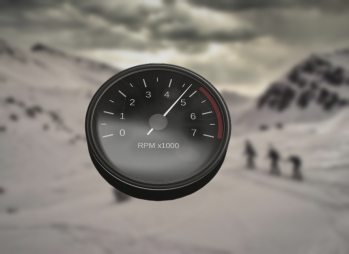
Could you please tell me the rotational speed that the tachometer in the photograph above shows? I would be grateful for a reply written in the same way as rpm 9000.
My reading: rpm 4750
